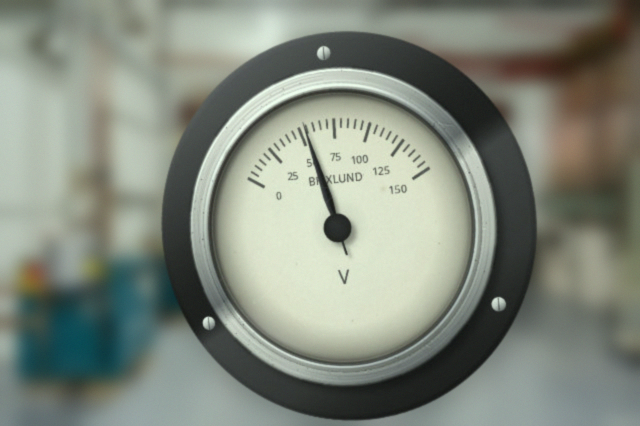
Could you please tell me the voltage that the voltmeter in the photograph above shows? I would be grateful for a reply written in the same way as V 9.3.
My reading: V 55
